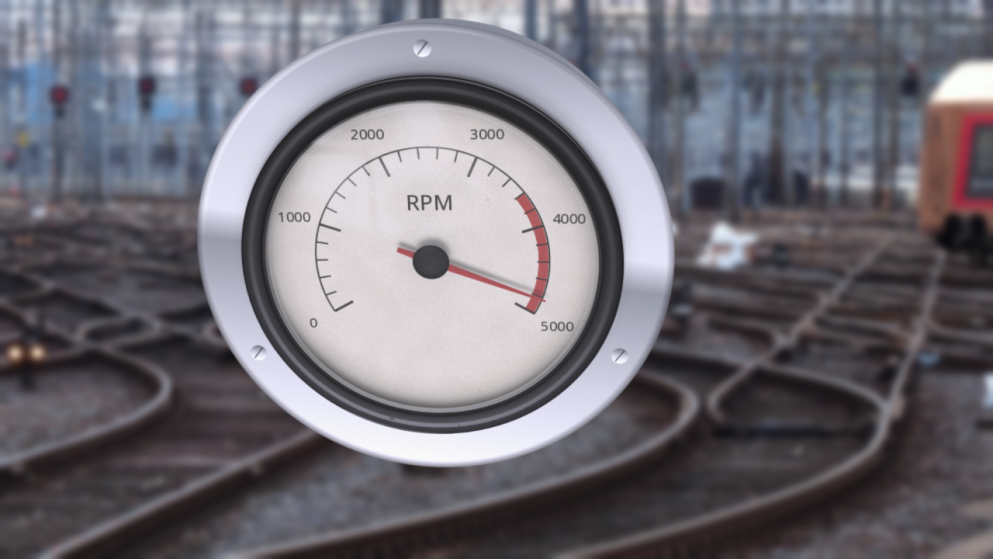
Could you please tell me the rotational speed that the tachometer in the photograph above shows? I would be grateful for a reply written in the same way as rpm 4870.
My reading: rpm 4800
